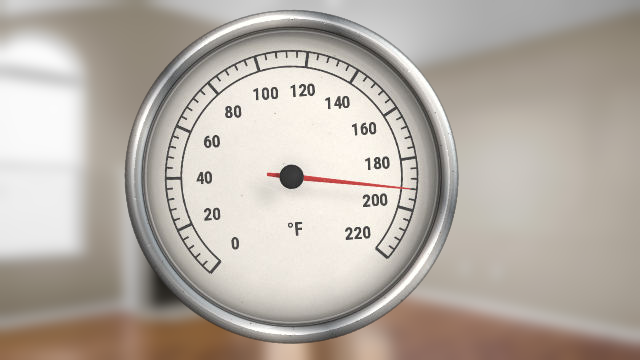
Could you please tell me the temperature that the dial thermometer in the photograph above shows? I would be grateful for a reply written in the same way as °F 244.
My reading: °F 192
